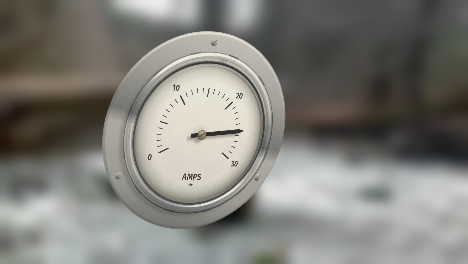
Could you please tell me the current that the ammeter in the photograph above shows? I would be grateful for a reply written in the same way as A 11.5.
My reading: A 25
